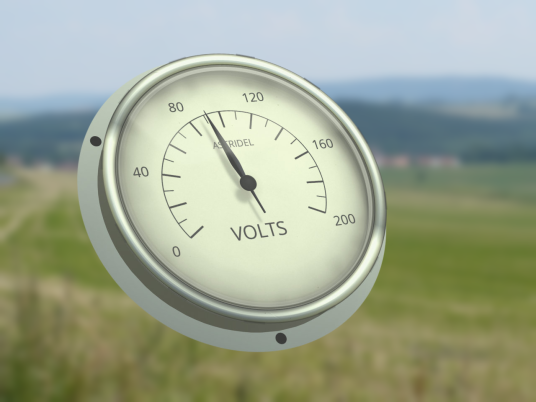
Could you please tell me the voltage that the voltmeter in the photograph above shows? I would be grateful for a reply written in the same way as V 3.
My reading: V 90
